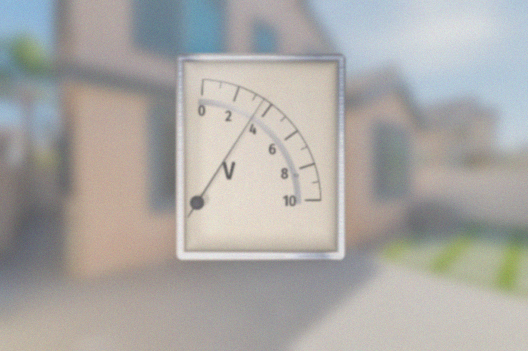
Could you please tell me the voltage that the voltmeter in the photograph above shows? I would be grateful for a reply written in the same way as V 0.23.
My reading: V 3.5
